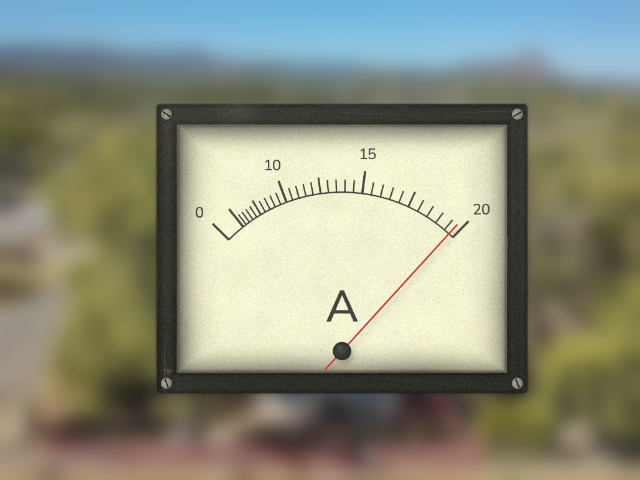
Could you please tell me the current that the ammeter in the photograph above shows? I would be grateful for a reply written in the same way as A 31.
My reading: A 19.75
